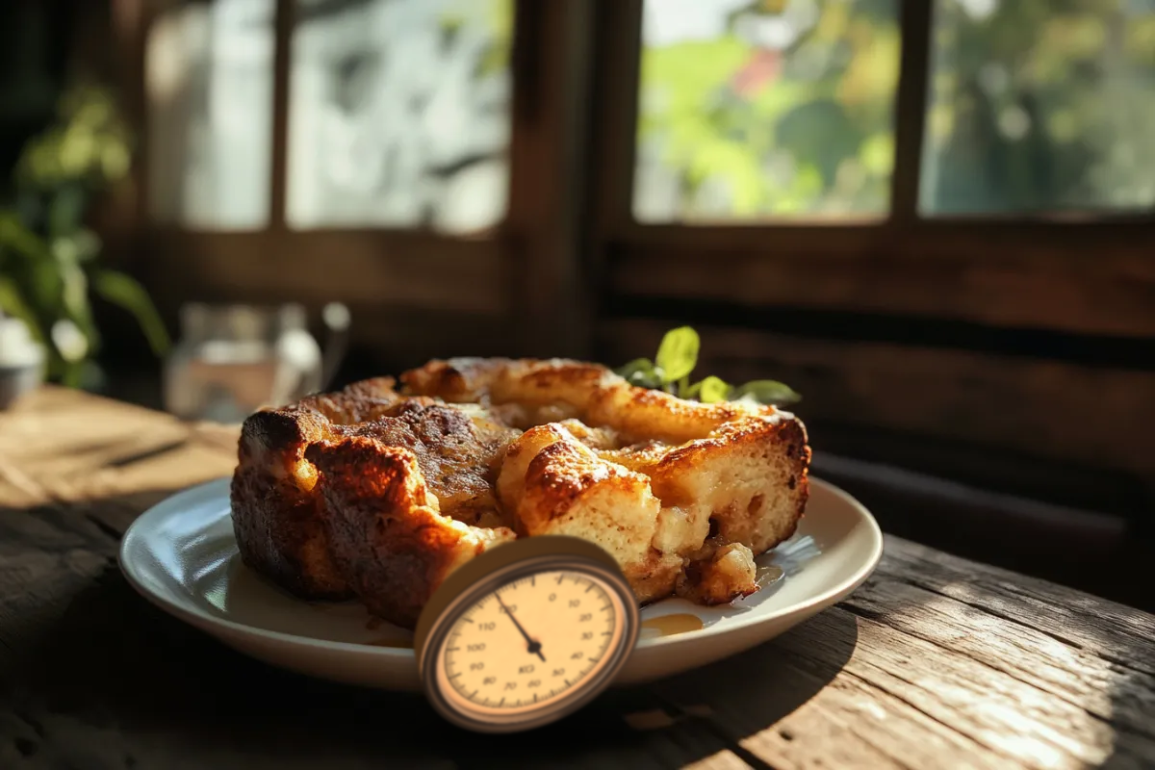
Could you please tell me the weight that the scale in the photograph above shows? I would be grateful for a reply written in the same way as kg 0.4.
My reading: kg 120
